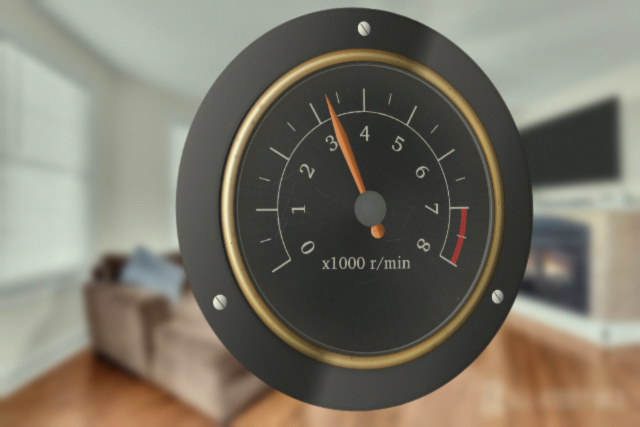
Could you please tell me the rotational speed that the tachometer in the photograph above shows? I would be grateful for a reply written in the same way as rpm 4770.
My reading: rpm 3250
